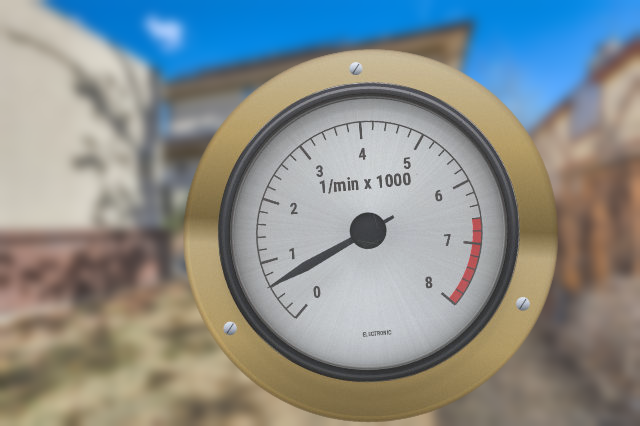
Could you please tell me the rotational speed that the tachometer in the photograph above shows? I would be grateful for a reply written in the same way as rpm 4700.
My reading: rpm 600
